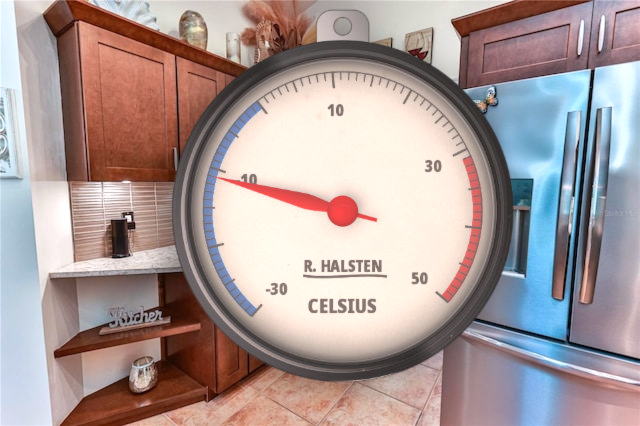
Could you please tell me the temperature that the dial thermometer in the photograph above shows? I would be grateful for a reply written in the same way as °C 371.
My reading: °C -11
